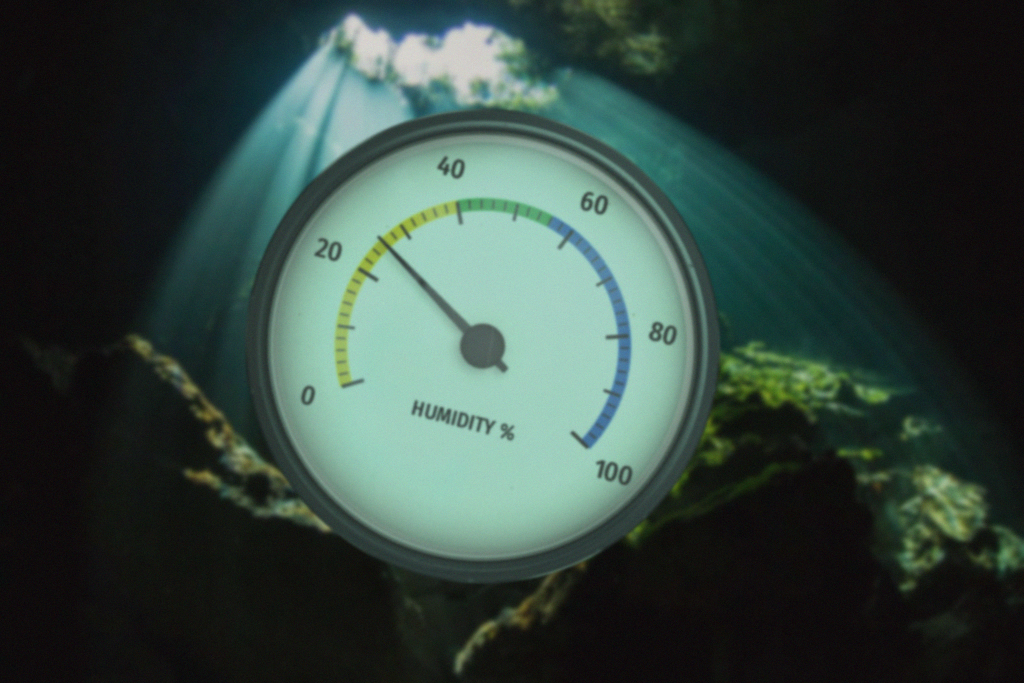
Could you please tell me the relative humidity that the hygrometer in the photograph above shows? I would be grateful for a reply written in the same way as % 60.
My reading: % 26
